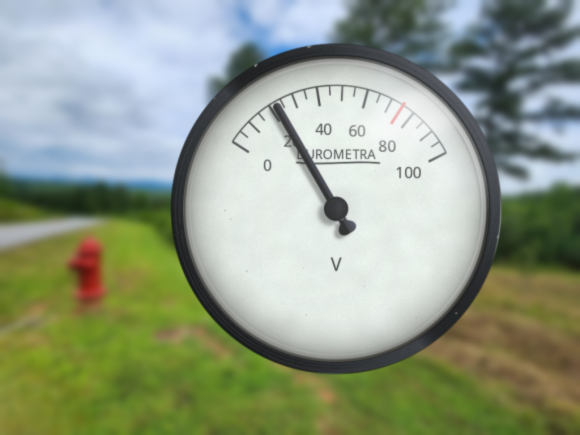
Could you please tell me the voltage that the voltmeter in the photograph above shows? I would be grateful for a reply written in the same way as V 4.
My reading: V 22.5
